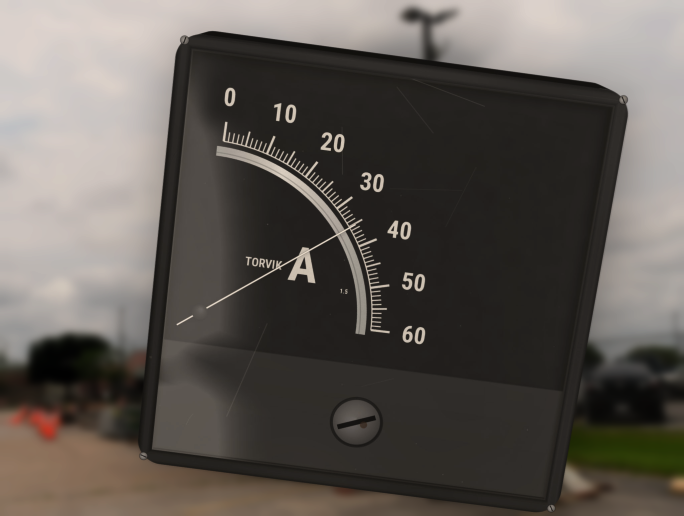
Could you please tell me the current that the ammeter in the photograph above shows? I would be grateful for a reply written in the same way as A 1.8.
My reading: A 35
